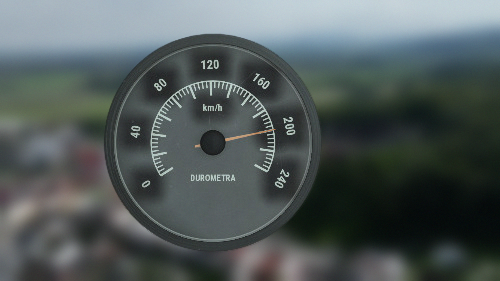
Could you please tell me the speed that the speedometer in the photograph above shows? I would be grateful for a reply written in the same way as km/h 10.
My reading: km/h 200
